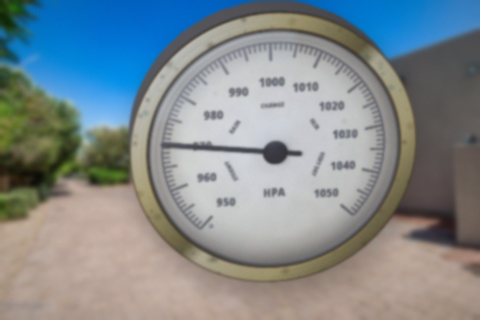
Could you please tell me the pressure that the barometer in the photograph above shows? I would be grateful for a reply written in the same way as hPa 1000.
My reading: hPa 970
